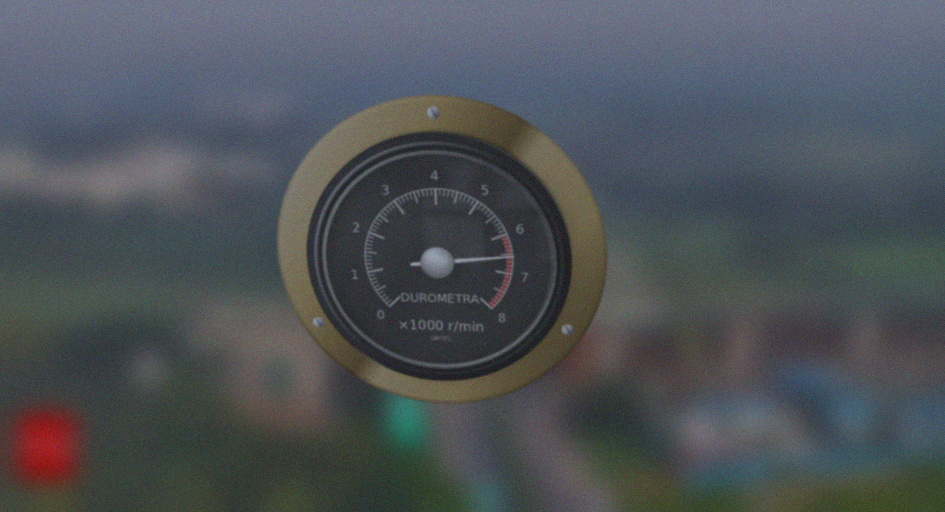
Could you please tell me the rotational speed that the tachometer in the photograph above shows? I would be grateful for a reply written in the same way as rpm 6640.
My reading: rpm 6500
